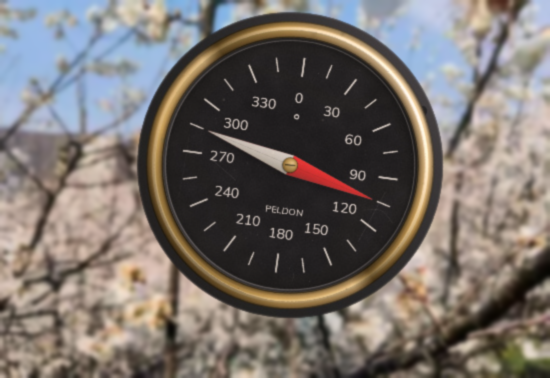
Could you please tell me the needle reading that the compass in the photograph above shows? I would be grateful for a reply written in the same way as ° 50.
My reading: ° 105
